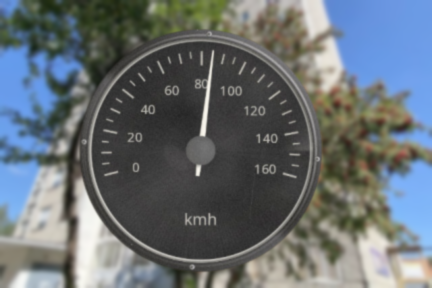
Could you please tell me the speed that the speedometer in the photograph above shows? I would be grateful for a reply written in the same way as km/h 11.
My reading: km/h 85
